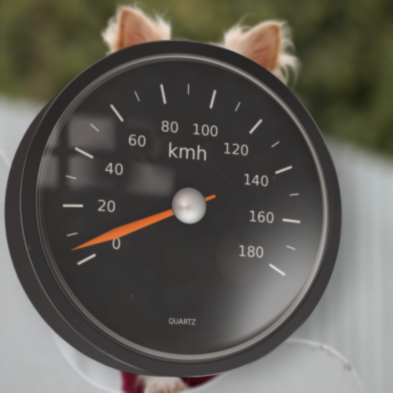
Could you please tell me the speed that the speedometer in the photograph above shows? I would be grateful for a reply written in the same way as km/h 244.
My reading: km/h 5
